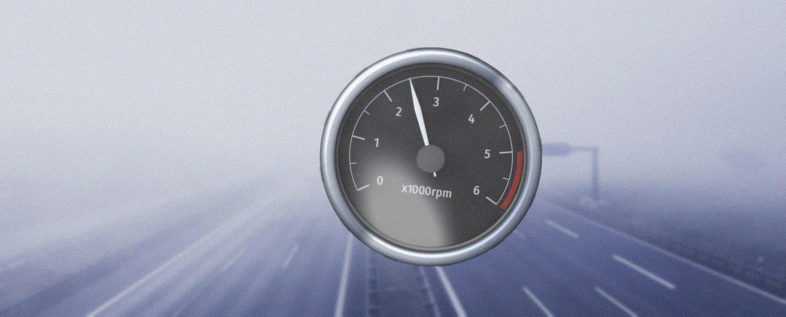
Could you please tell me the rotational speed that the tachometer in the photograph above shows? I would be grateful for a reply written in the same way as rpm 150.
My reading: rpm 2500
